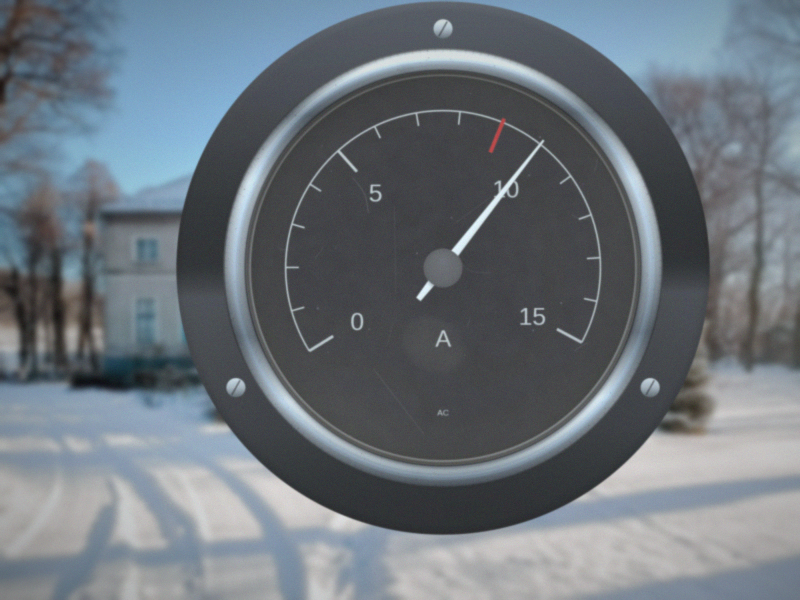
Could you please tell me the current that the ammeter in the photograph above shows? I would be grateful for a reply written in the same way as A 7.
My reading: A 10
